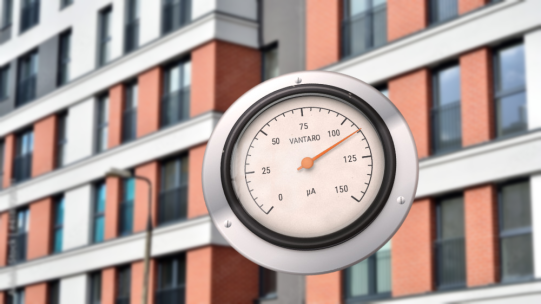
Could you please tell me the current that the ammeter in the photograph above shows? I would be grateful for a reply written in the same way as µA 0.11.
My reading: µA 110
